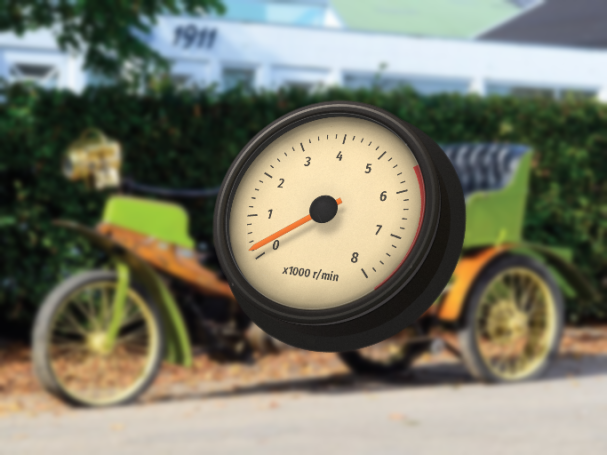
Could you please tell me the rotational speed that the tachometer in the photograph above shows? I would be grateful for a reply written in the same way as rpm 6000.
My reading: rpm 200
